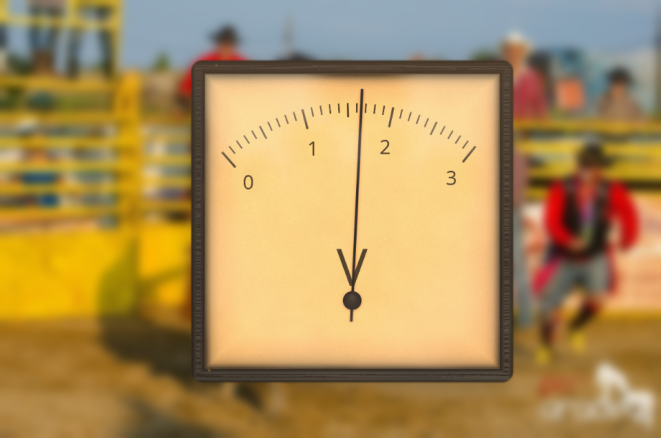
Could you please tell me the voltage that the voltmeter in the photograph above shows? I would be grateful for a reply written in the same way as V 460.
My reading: V 1.65
